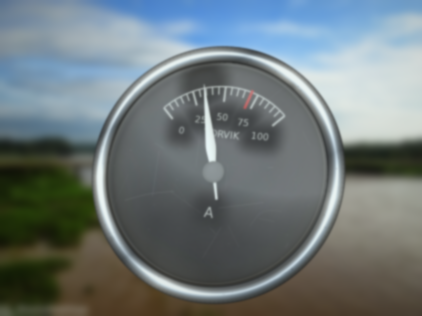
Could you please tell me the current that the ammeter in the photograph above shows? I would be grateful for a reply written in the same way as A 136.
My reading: A 35
